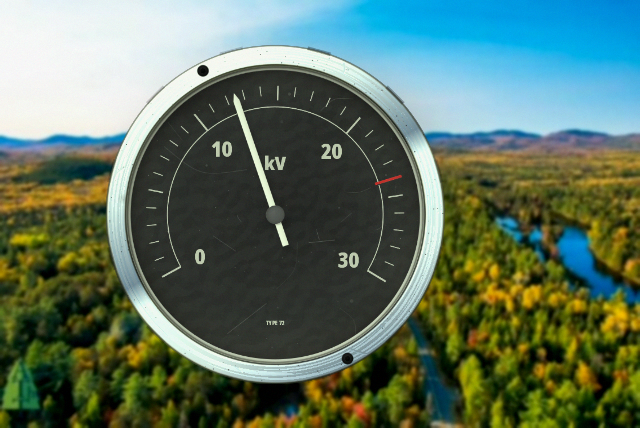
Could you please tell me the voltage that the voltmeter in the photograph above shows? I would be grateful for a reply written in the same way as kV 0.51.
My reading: kV 12.5
